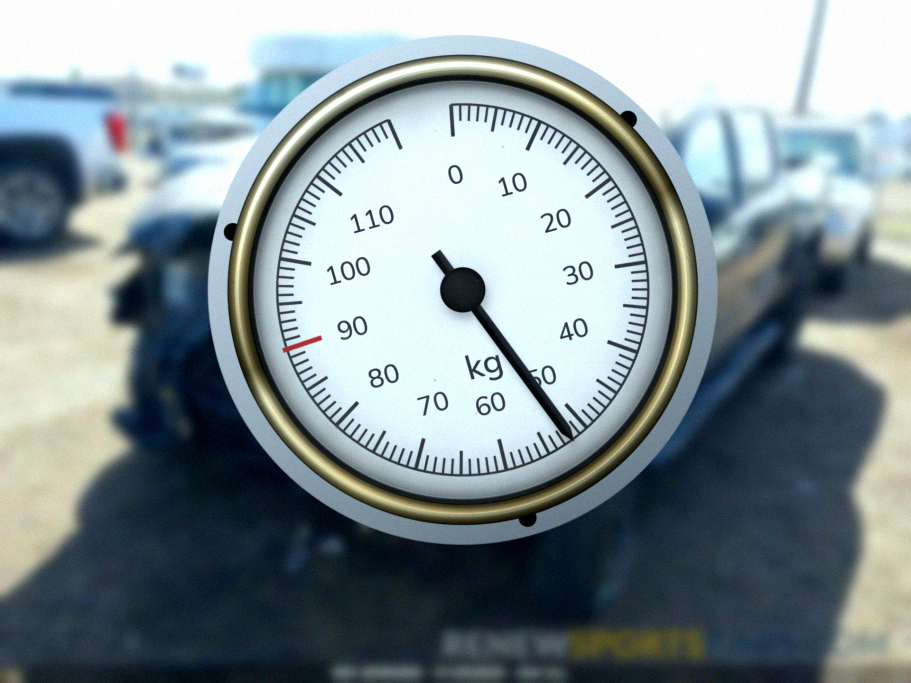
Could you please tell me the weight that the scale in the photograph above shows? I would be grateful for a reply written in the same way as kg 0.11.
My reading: kg 52
